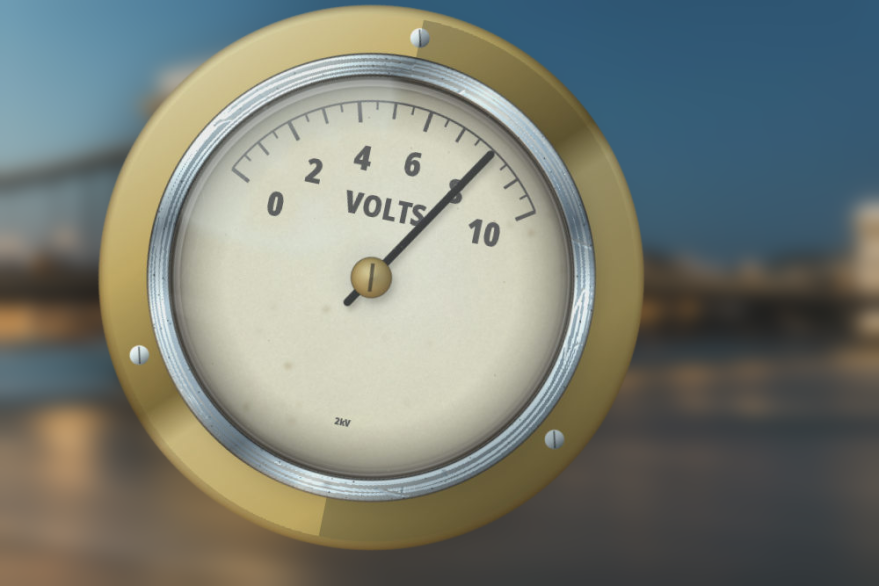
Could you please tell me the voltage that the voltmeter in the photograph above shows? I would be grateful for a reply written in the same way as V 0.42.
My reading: V 8
